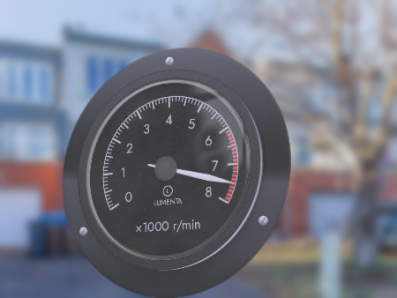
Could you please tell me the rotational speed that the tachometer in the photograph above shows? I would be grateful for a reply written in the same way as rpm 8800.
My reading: rpm 7500
